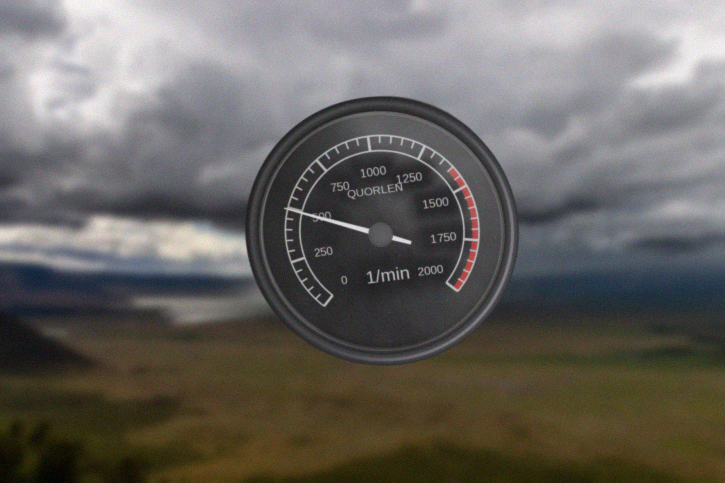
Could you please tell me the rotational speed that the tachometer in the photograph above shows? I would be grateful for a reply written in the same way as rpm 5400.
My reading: rpm 500
